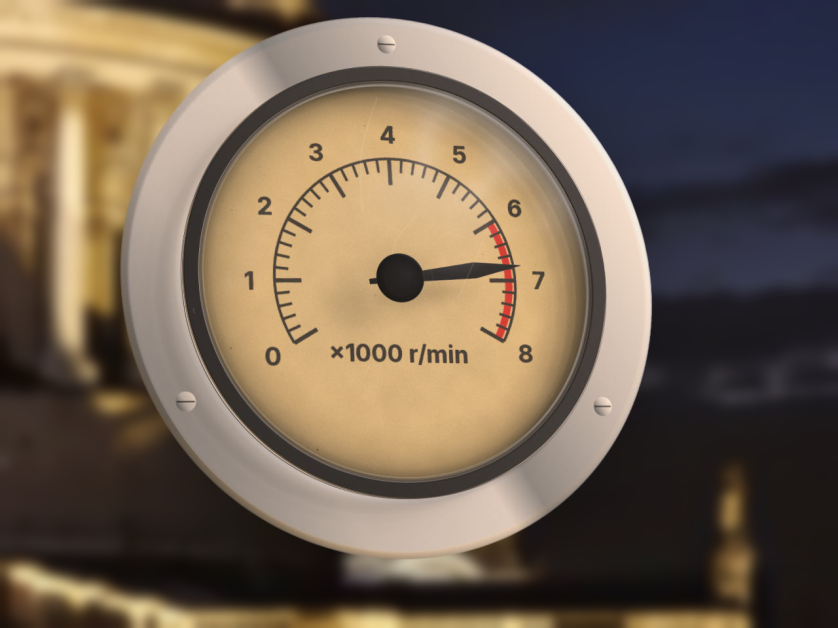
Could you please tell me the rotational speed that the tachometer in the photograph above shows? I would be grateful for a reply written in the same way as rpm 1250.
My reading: rpm 6800
